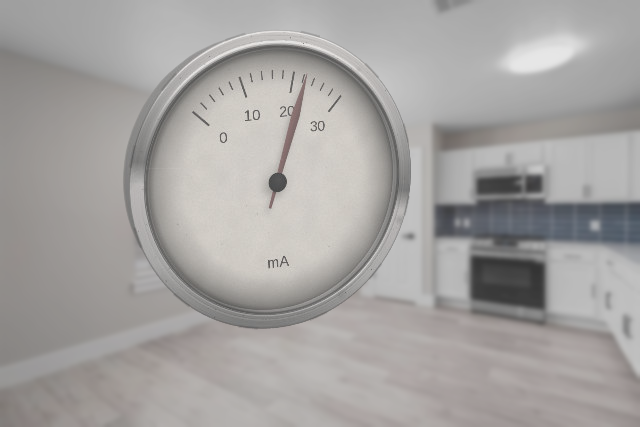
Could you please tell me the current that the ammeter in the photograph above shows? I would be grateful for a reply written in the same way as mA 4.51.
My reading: mA 22
